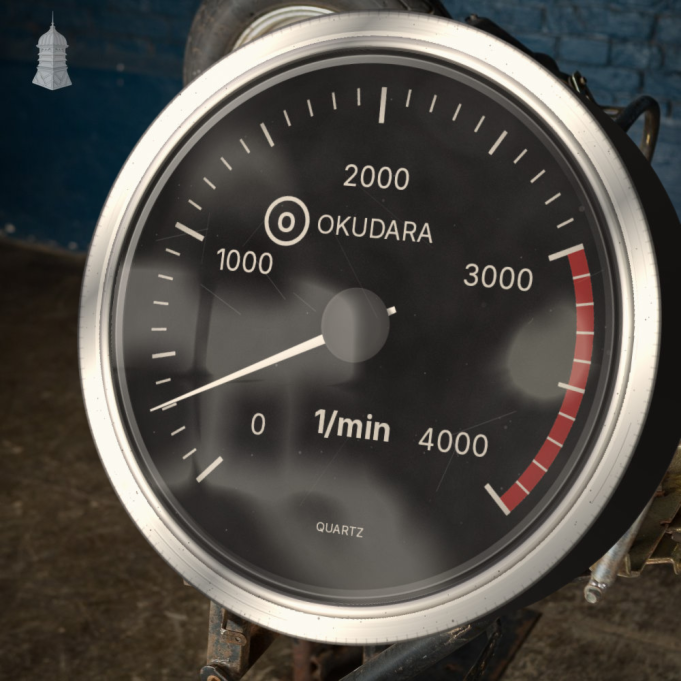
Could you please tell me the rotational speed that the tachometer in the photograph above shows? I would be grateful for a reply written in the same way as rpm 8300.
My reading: rpm 300
